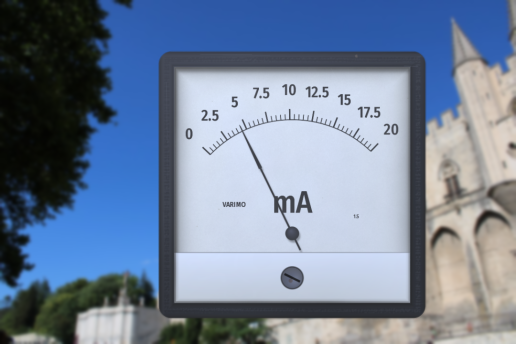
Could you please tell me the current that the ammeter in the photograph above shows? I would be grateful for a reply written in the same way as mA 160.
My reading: mA 4.5
